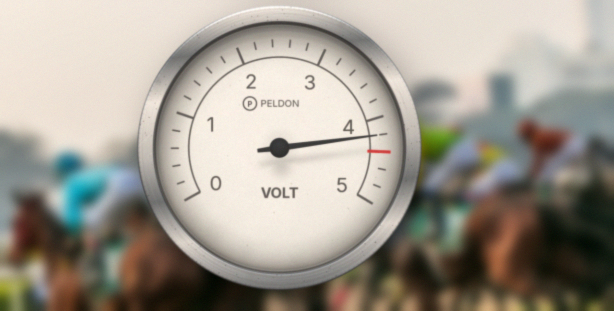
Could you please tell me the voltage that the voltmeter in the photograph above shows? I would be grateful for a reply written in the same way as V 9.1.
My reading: V 4.2
